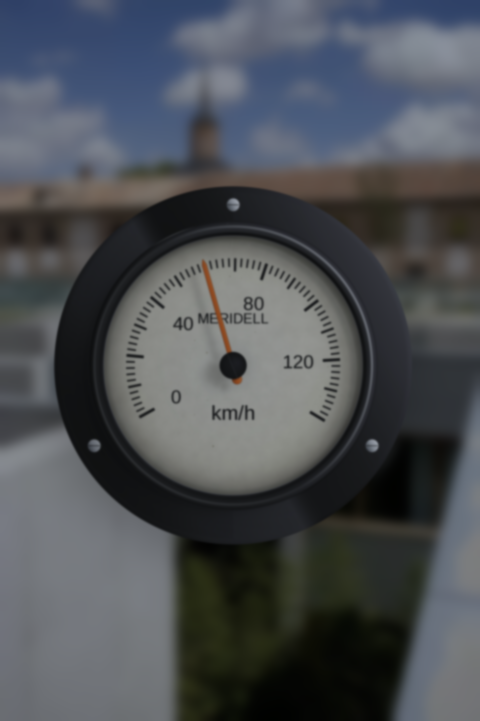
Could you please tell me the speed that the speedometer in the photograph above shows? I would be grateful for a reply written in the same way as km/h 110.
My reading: km/h 60
